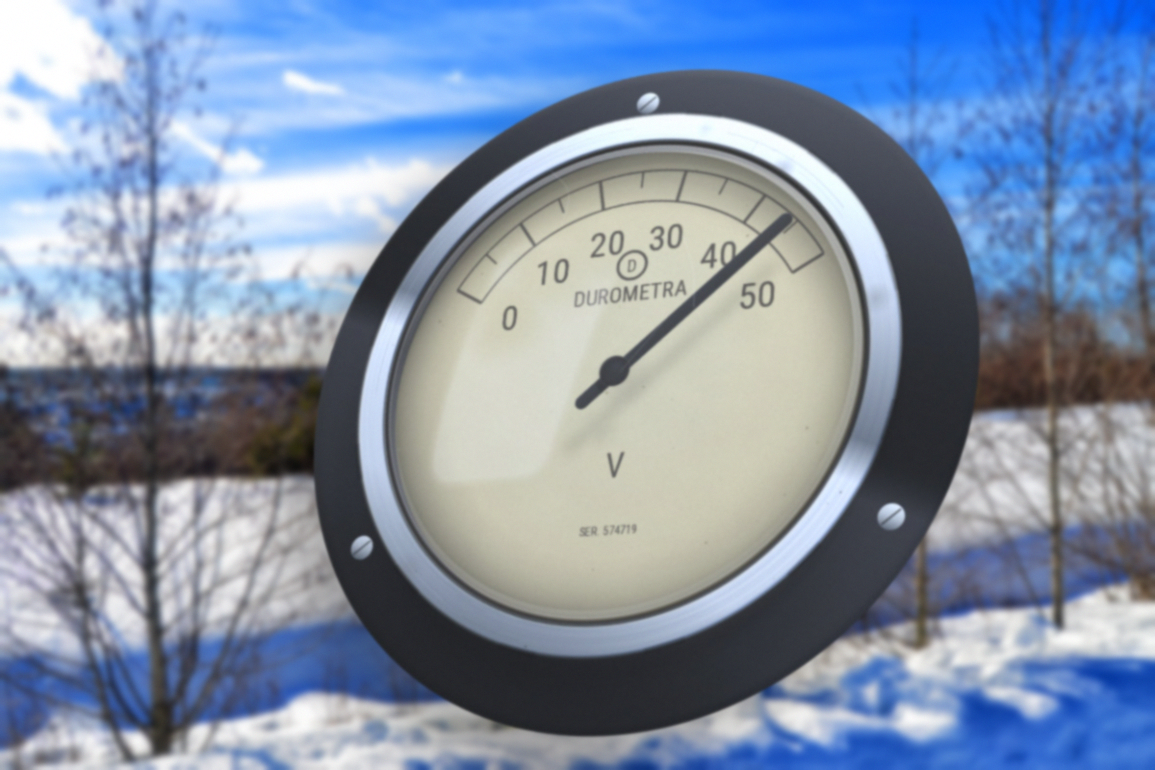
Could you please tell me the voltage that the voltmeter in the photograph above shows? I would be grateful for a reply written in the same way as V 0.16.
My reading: V 45
